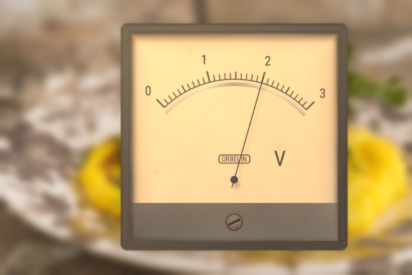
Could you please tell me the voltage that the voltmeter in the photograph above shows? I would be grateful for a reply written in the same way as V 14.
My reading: V 2
